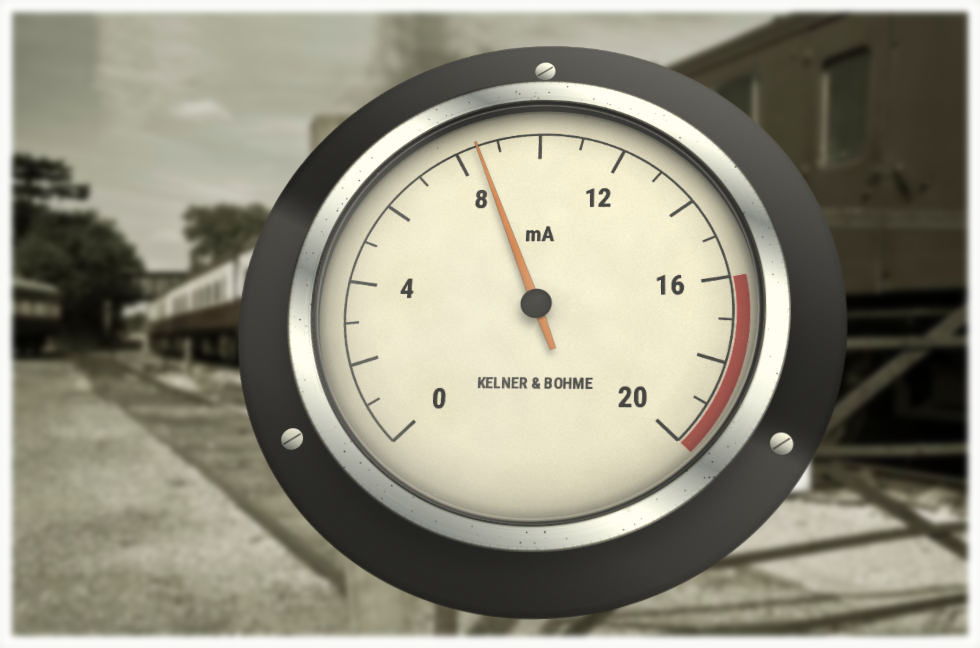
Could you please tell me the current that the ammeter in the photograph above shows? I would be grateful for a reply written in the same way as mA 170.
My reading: mA 8.5
